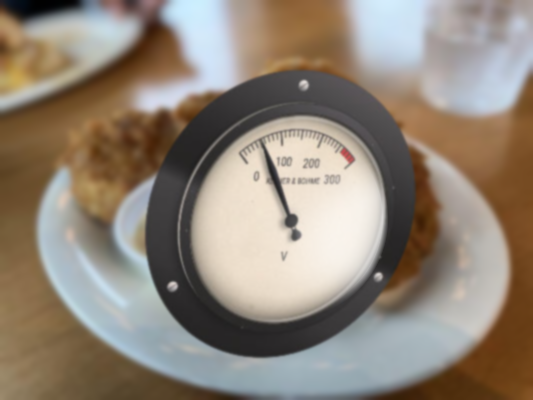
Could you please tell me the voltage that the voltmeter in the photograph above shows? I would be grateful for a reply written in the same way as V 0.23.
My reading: V 50
